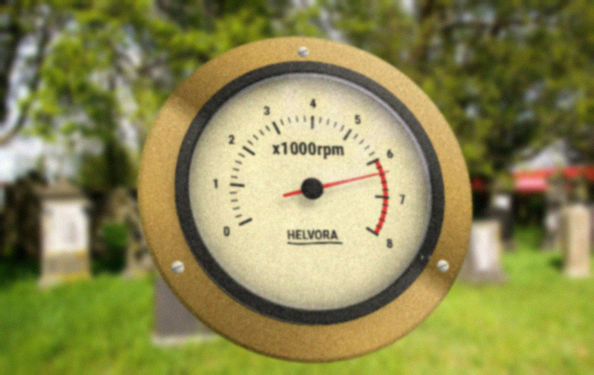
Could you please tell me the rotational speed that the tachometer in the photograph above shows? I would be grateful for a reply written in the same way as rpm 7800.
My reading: rpm 6400
